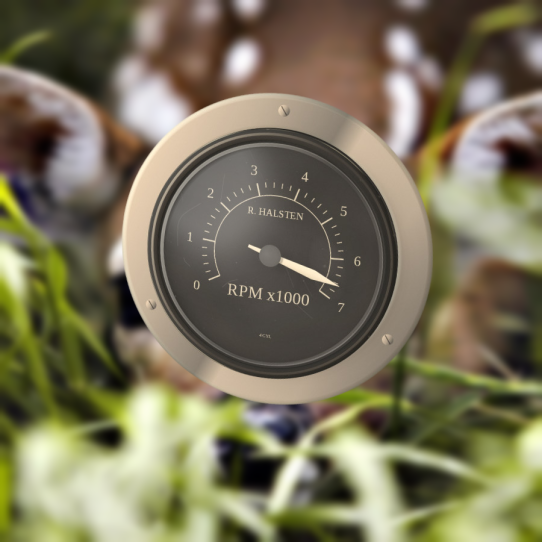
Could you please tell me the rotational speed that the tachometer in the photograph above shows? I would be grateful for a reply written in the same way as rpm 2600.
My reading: rpm 6600
